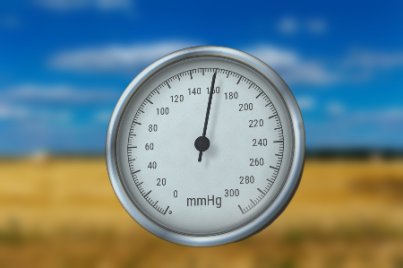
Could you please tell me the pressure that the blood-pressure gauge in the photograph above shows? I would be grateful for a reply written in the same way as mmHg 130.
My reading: mmHg 160
